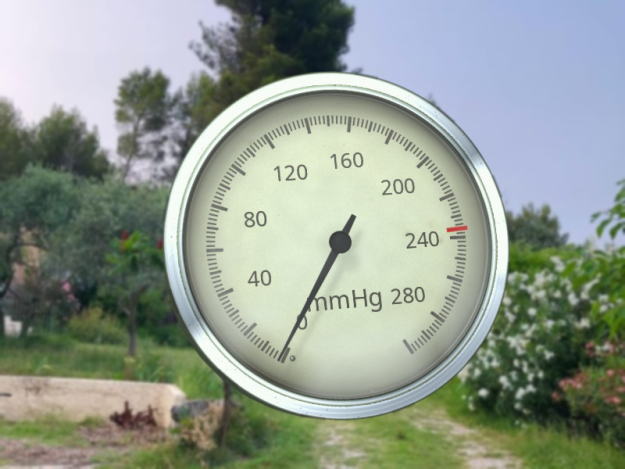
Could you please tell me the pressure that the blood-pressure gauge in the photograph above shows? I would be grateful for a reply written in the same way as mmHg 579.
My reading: mmHg 2
